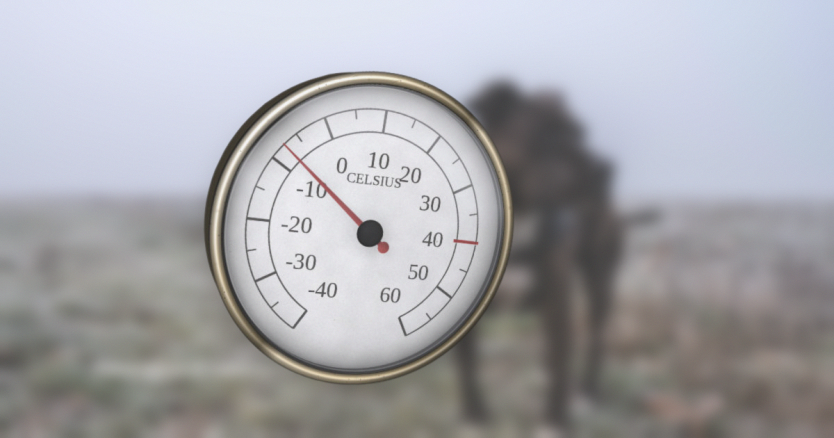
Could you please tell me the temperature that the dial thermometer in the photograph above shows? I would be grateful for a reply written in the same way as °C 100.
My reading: °C -7.5
